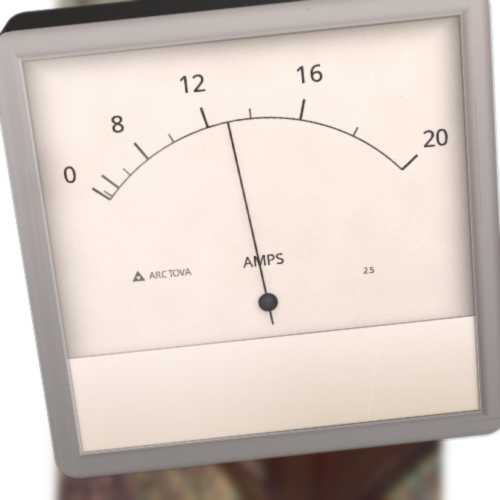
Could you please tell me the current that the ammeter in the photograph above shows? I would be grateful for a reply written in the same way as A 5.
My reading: A 13
